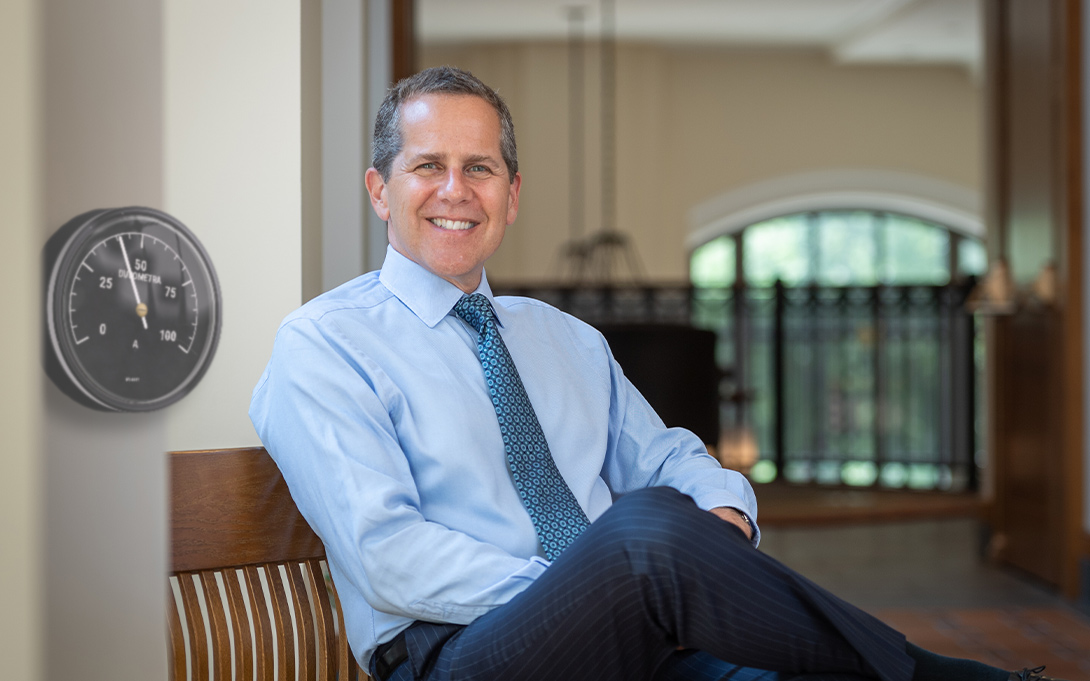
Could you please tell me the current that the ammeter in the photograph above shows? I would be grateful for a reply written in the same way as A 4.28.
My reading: A 40
